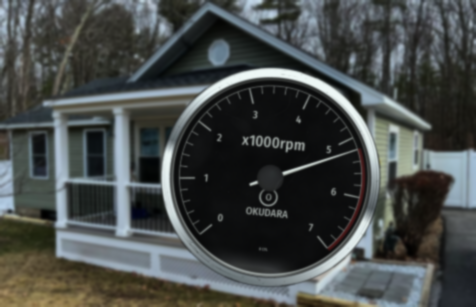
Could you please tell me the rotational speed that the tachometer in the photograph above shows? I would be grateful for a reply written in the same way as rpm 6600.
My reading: rpm 5200
